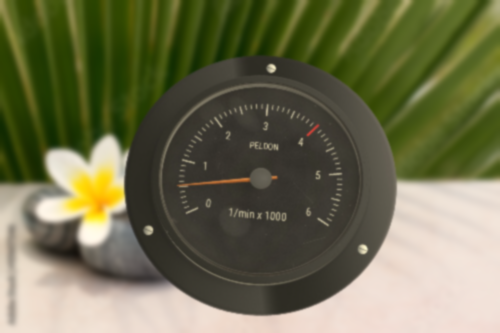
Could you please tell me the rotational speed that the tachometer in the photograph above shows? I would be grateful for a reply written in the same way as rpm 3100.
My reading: rpm 500
